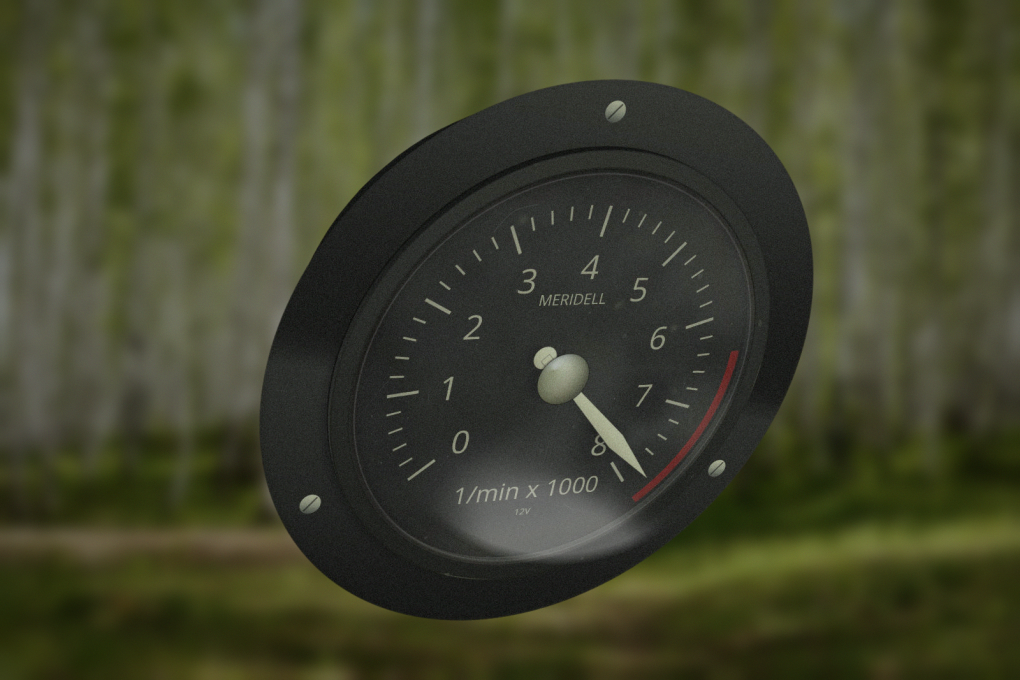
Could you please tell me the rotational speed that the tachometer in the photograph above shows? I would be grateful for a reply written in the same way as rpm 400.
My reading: rpm 7800
